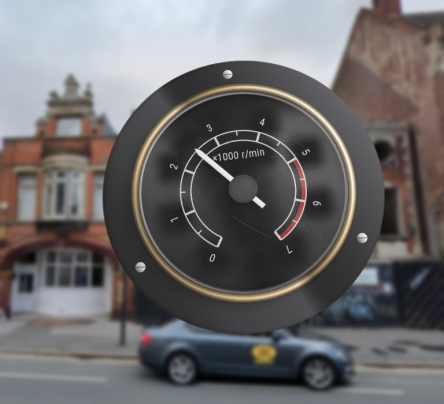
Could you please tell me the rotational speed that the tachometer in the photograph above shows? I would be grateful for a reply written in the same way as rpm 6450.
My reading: rpm 2500
